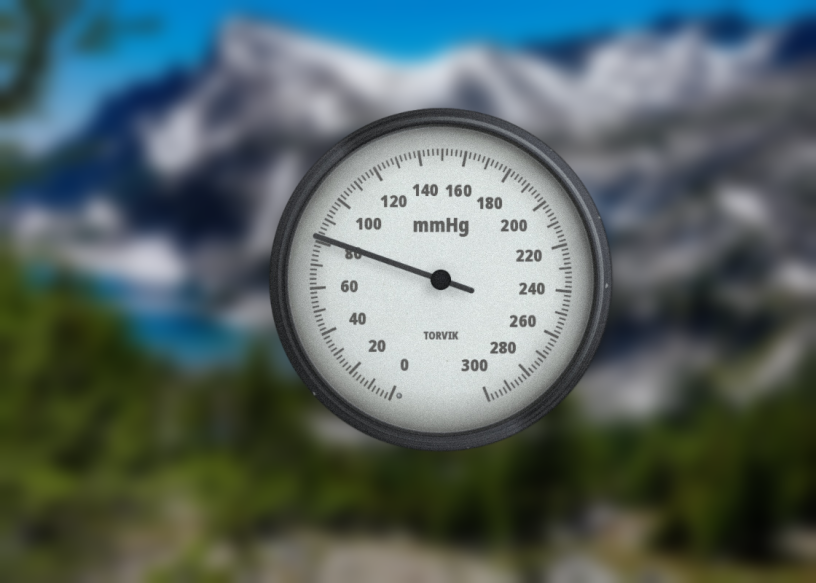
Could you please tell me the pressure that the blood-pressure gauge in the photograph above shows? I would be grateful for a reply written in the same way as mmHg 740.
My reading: mmHg 82
